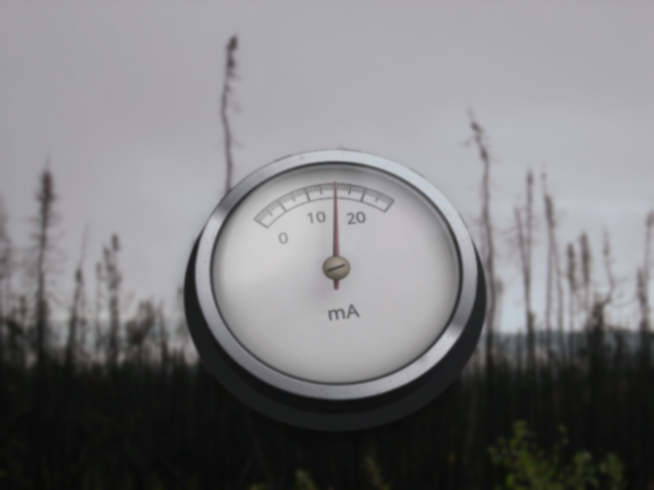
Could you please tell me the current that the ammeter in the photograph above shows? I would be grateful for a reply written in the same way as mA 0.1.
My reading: mA 15
